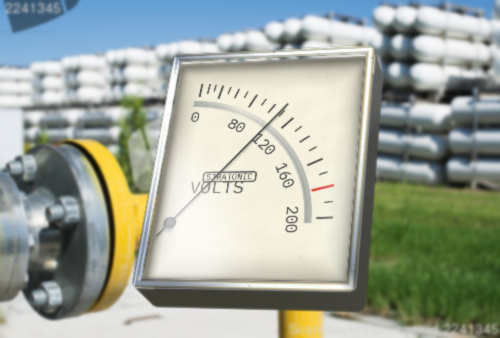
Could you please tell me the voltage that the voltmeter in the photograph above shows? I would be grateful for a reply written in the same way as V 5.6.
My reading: V 110
